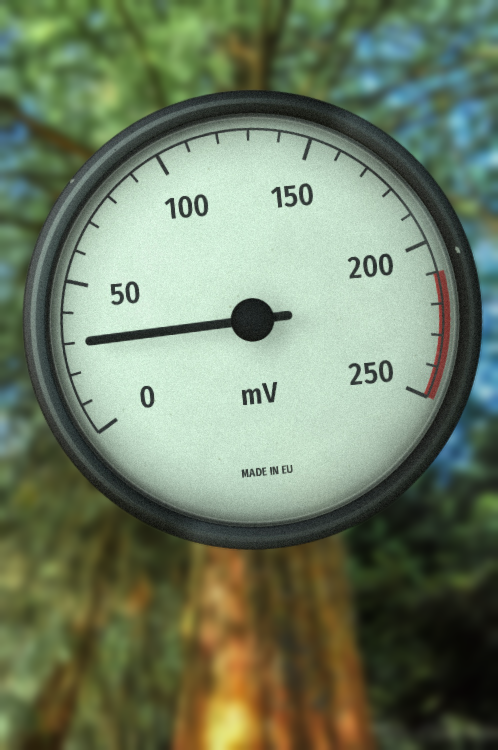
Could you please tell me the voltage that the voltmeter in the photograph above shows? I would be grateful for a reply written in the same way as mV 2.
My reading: mV 30
